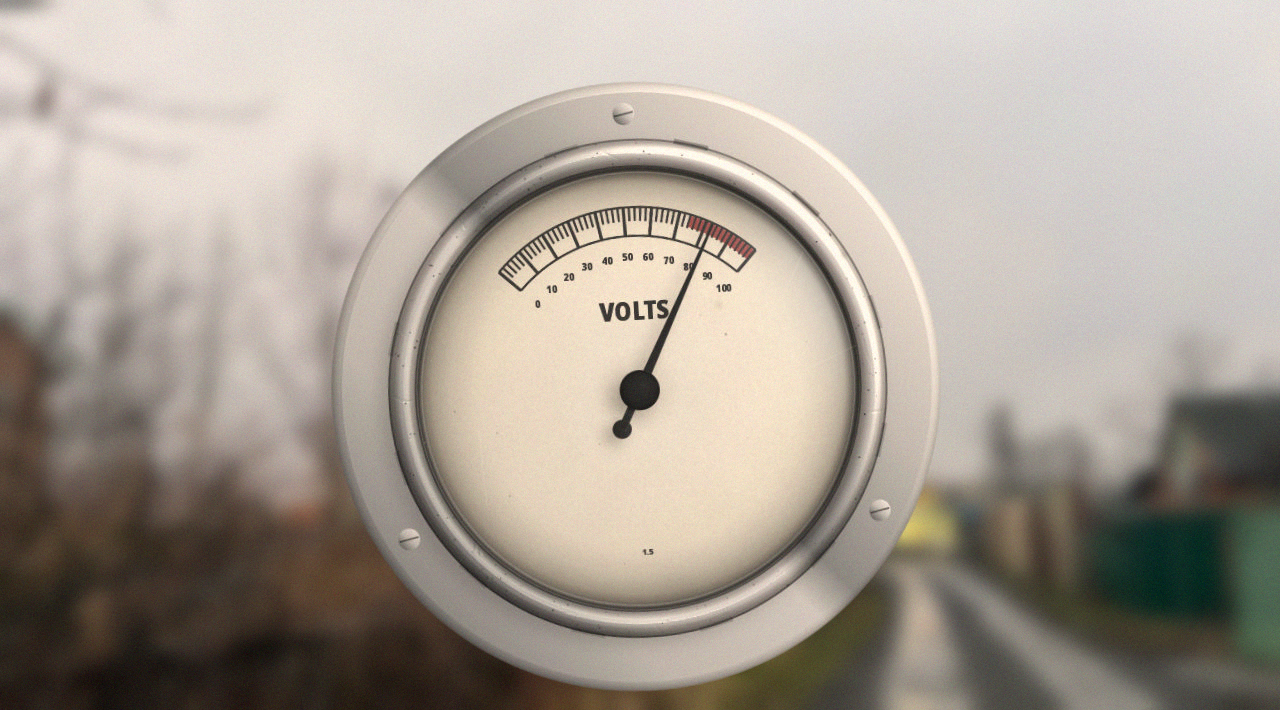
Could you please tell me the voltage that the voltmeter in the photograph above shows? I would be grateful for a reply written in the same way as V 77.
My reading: V 82
